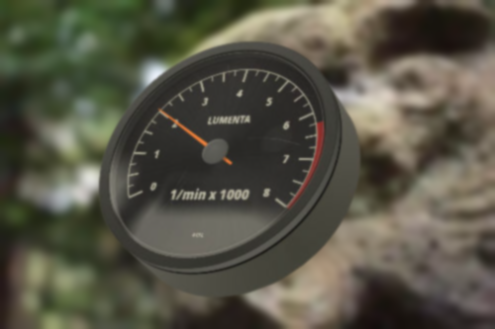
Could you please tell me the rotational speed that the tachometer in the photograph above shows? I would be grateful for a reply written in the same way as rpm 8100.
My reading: rpm 2000
